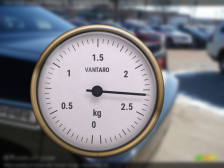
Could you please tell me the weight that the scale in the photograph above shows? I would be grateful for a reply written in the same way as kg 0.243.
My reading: kg 2.3
